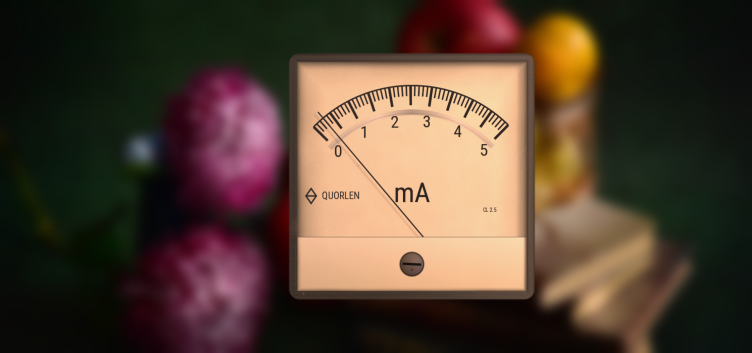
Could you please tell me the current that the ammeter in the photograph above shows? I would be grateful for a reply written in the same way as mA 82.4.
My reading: mA 0.3
